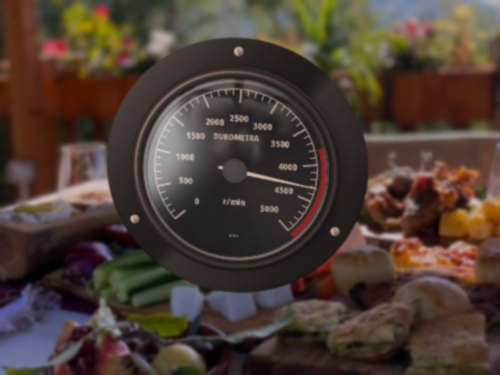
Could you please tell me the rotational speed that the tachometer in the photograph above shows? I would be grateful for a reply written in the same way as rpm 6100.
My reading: rpm 4300
